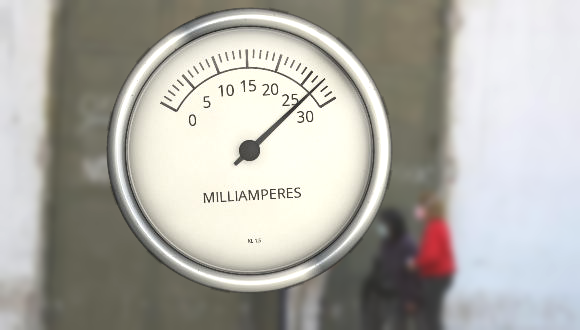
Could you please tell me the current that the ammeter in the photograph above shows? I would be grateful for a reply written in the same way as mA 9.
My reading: mA 27
